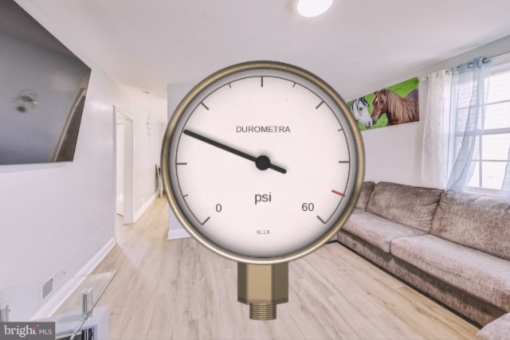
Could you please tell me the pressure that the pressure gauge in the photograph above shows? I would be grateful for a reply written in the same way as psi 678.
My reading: psi 15
